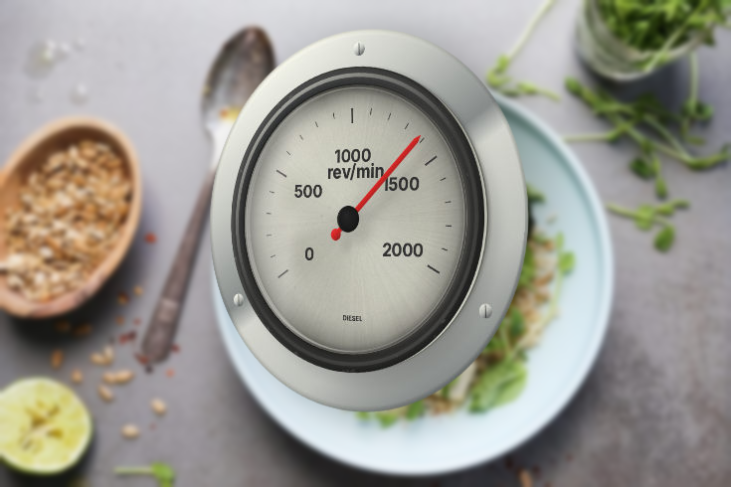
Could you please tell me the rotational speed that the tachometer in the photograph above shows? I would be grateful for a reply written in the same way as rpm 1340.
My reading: rpm 1400
